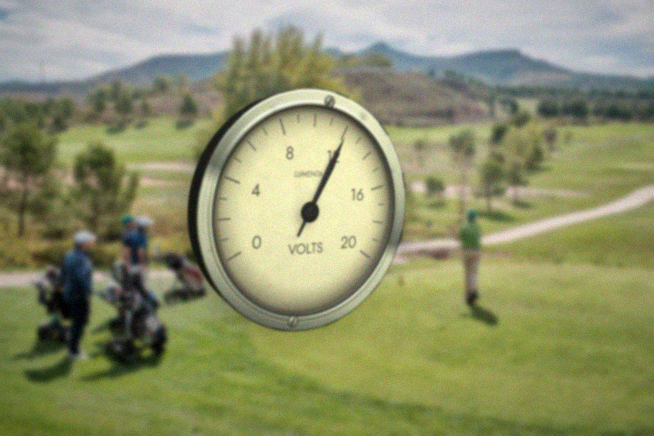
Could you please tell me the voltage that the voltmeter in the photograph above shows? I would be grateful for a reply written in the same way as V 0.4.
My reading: V 12
